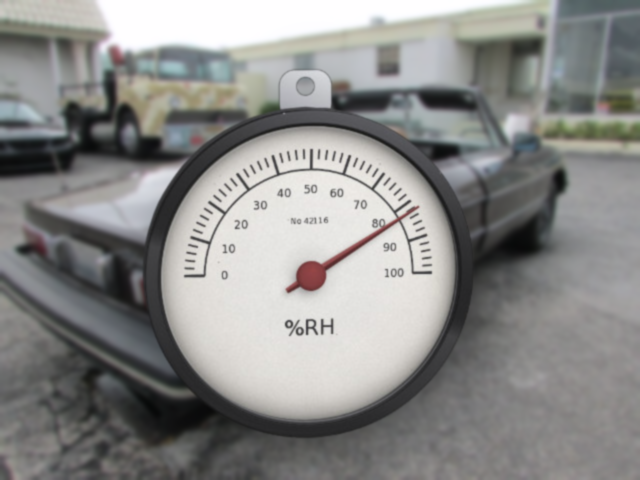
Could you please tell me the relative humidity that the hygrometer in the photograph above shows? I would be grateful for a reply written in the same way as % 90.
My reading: % 82
